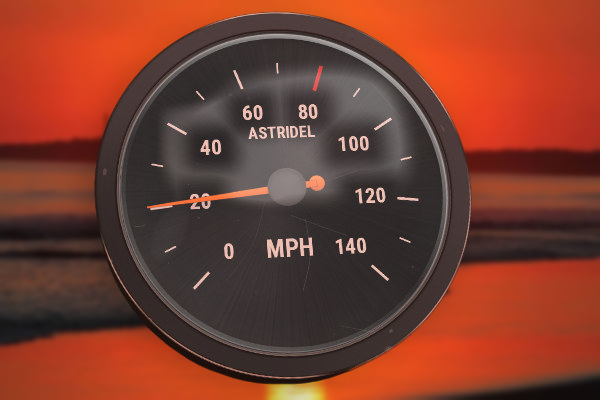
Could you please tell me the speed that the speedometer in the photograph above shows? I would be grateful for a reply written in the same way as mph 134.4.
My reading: mph 20
